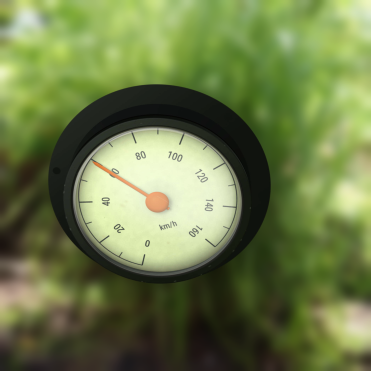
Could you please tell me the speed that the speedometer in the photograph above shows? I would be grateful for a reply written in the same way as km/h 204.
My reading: km/h 60
